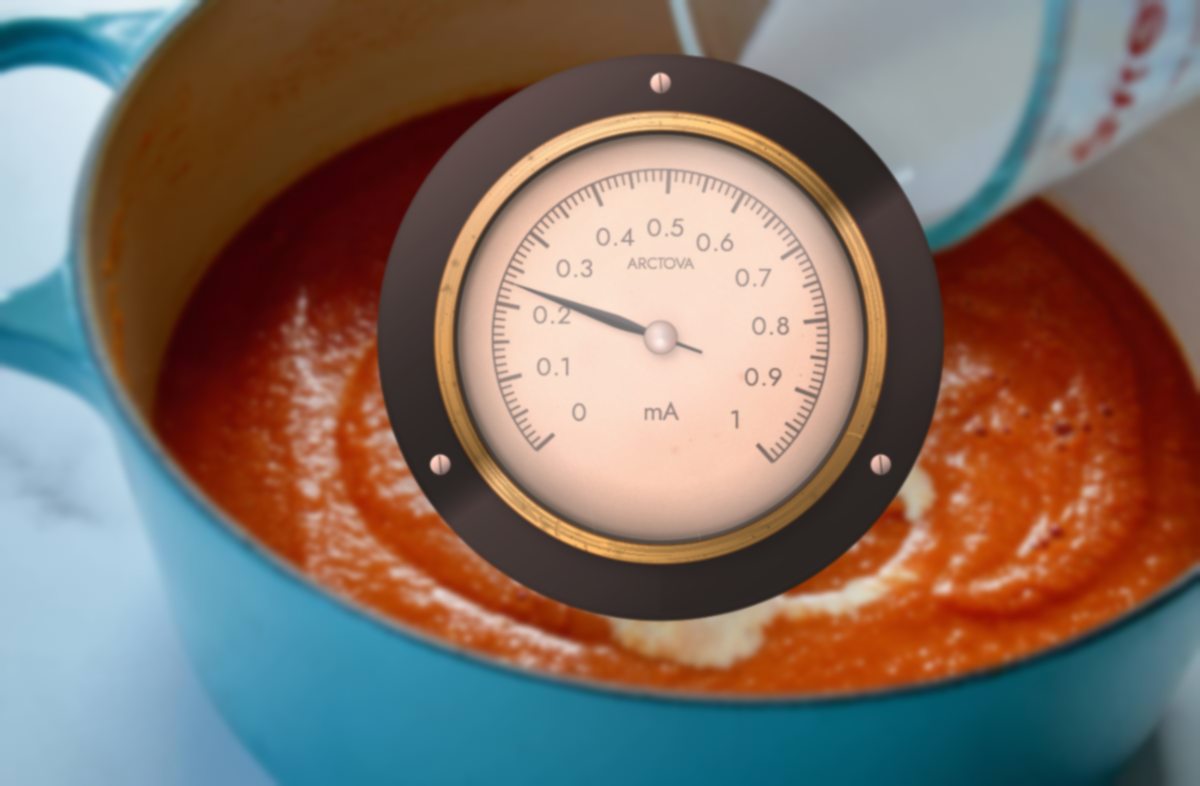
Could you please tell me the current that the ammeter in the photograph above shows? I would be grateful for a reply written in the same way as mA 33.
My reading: mA 0.23
